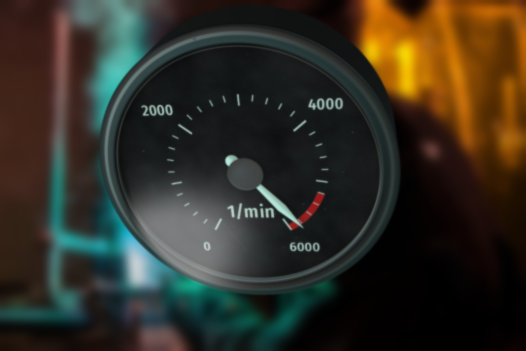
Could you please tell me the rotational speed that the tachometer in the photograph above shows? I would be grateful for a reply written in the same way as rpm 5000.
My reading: rpm 5800
